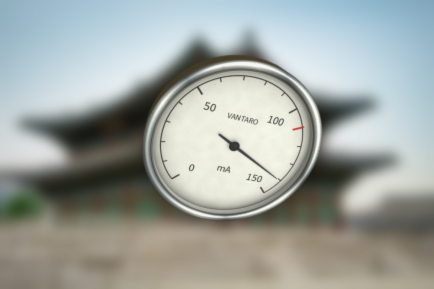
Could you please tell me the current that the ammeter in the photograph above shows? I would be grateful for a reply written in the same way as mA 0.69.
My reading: mA 140
